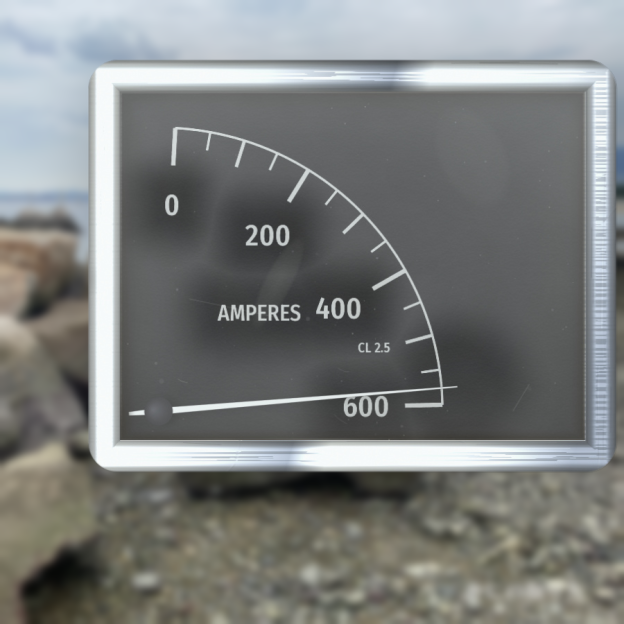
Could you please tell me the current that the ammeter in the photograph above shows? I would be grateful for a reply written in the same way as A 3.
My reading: A 575
